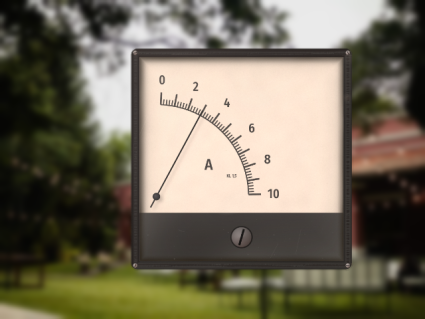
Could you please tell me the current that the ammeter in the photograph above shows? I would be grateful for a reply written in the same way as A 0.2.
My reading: A 3
